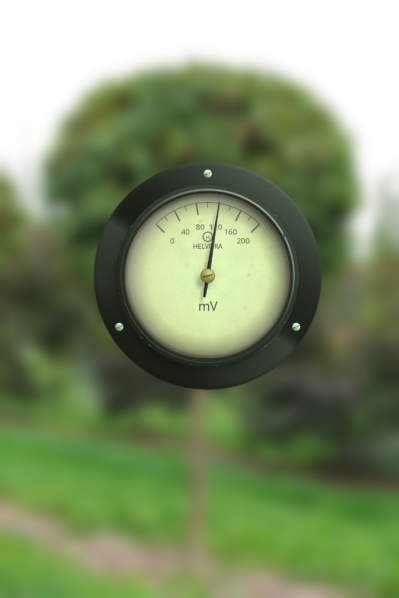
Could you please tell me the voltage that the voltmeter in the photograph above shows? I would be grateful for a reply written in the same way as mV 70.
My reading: mV 120
